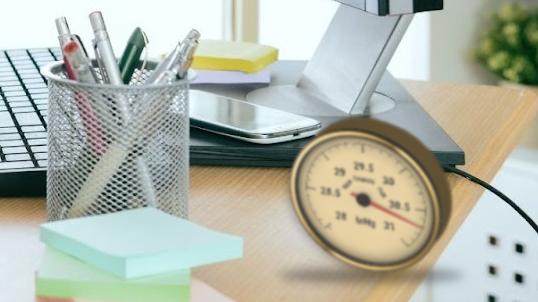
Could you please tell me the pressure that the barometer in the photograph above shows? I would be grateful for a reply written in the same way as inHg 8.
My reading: inHg 30.7
